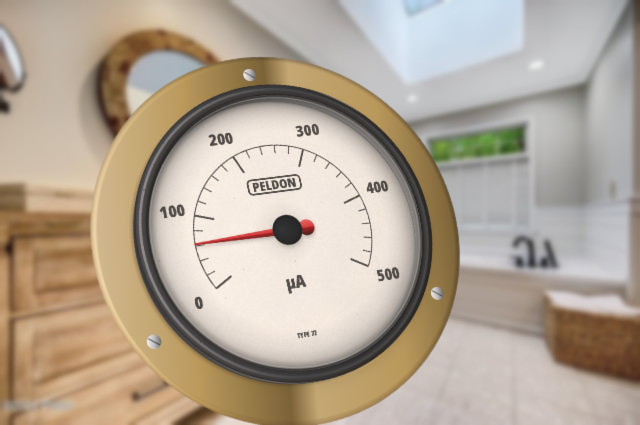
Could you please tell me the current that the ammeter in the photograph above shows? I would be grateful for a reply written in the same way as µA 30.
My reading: µA 60
